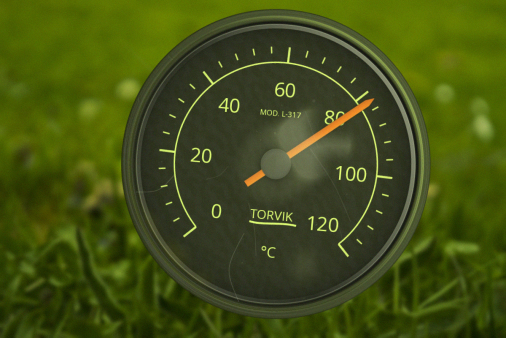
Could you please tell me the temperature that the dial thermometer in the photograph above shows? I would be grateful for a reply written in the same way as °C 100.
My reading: °C 82
